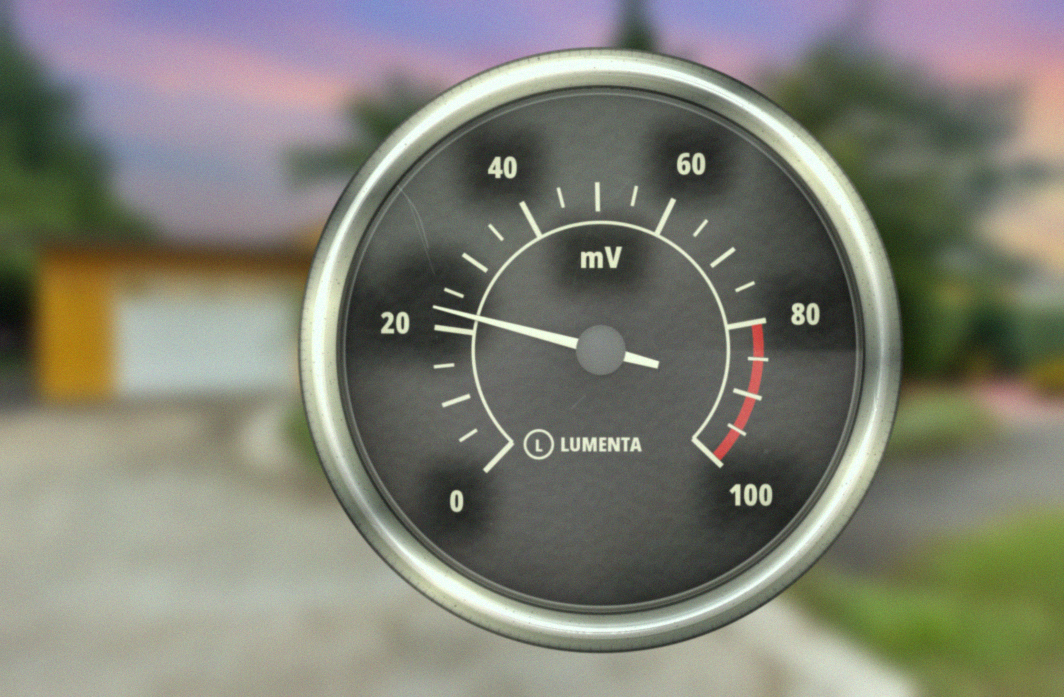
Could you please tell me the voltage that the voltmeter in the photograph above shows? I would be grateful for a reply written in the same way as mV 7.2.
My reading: mV 22.5
